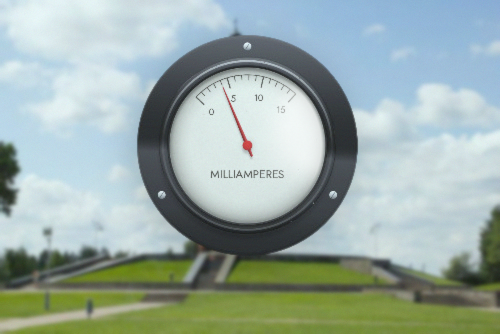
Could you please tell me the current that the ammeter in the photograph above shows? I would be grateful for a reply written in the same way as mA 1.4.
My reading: mA 4
